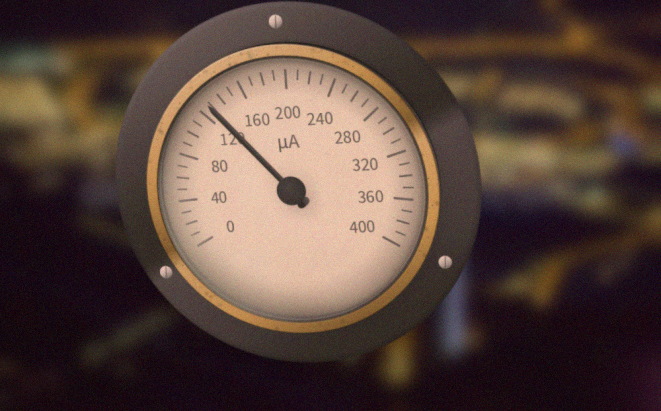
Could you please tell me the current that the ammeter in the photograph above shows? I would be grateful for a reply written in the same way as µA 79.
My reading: µA 130
